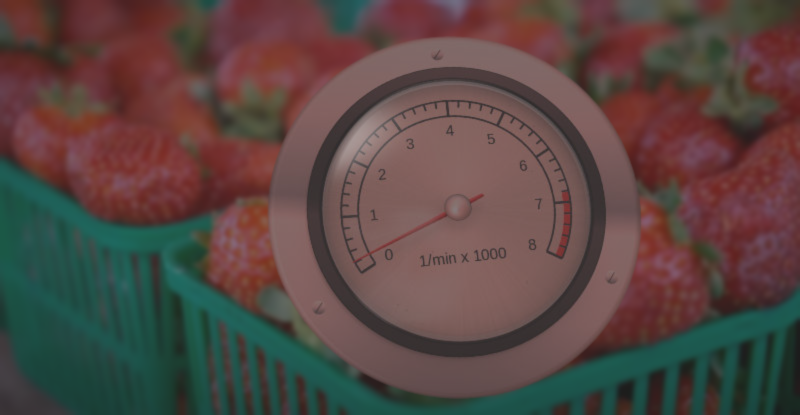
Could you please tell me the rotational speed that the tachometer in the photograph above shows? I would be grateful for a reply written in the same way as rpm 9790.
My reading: rpm 200
